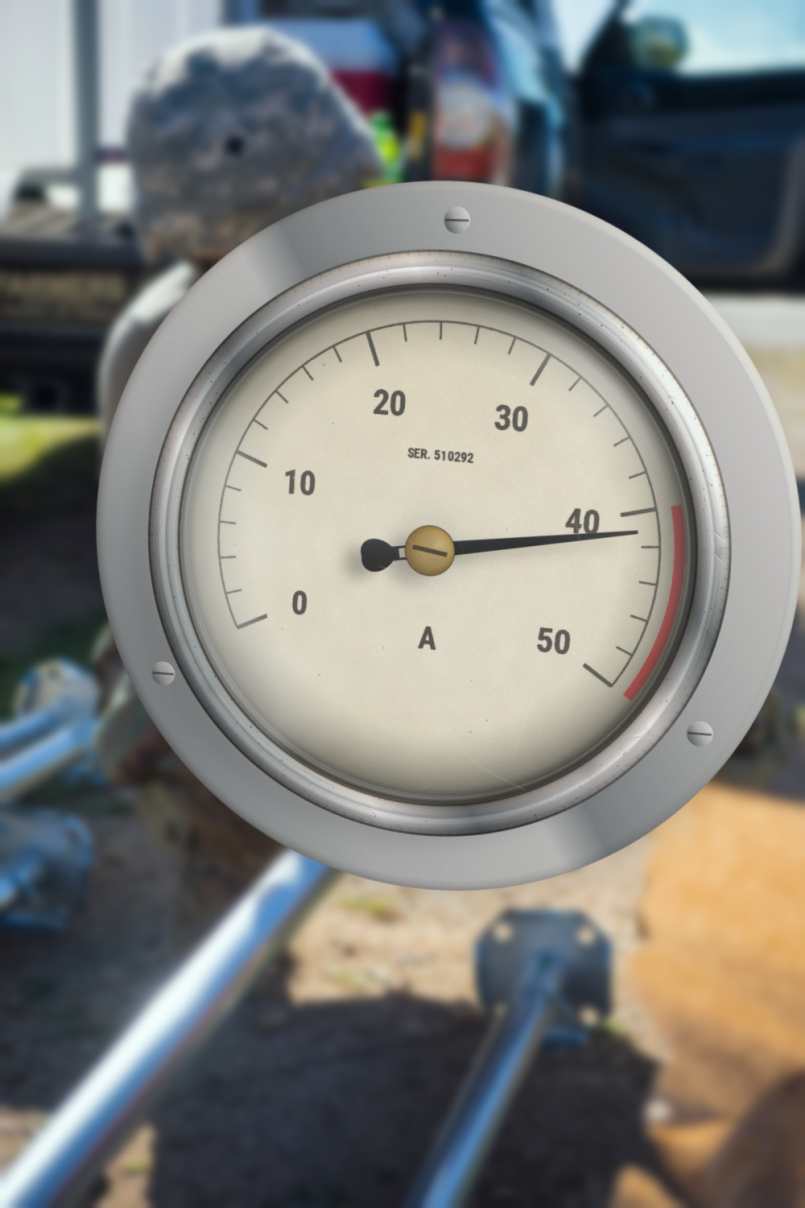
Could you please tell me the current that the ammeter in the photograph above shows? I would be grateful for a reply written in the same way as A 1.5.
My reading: A 41
